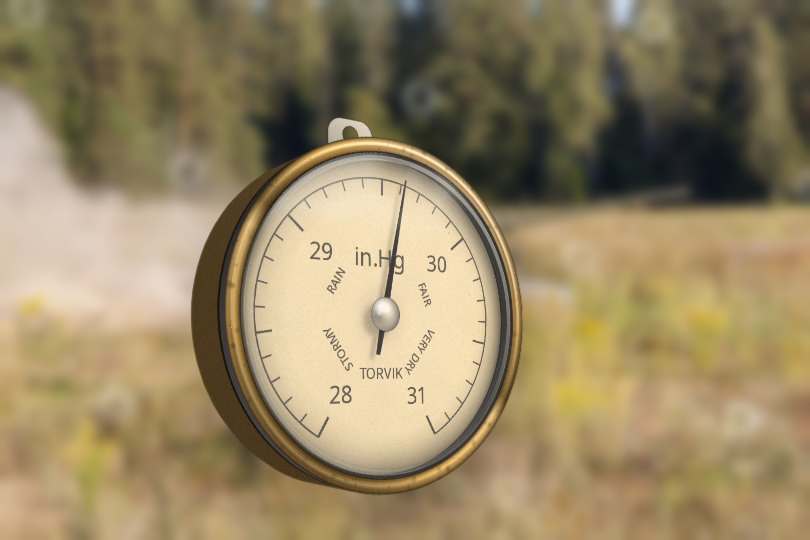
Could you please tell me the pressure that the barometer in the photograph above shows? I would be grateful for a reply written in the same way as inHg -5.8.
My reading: inHg 29.6
